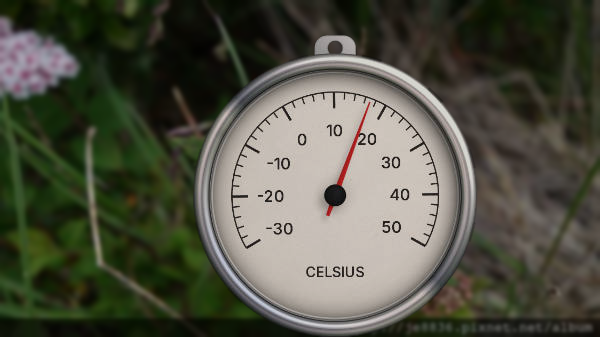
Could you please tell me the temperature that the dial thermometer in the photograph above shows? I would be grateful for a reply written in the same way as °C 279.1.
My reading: °C 17
